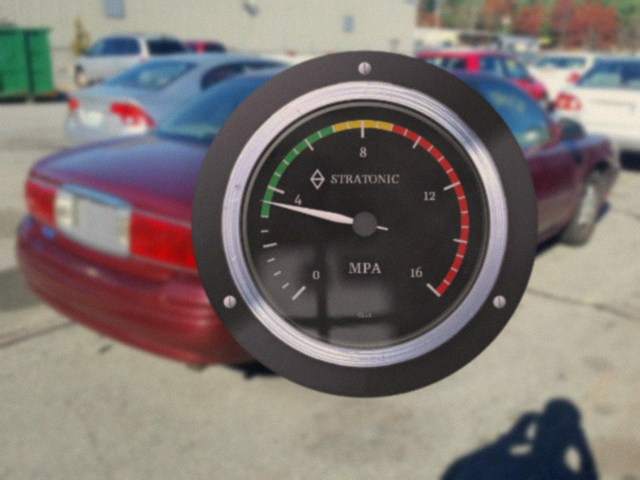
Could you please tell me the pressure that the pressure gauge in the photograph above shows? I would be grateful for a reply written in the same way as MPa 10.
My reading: MPa 3.5
